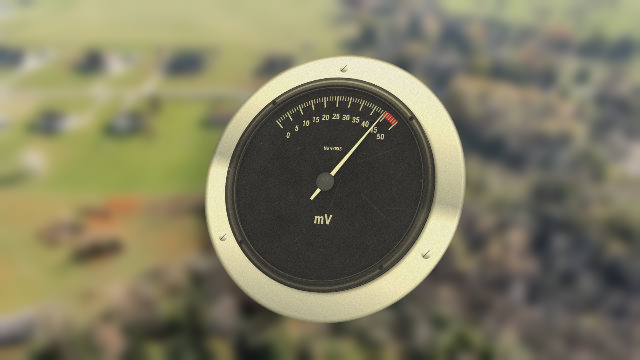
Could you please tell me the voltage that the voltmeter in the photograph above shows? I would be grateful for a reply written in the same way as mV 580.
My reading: mV 45
